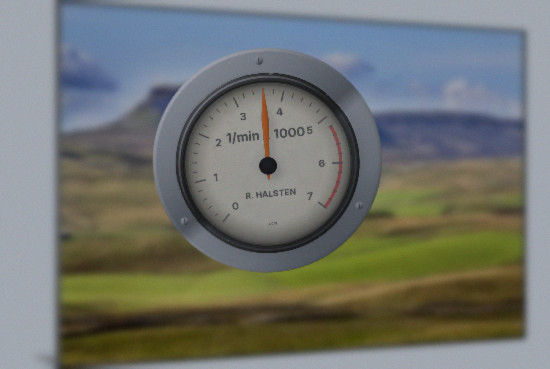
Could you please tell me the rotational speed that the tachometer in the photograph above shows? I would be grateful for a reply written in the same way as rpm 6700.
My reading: rpm 3600
